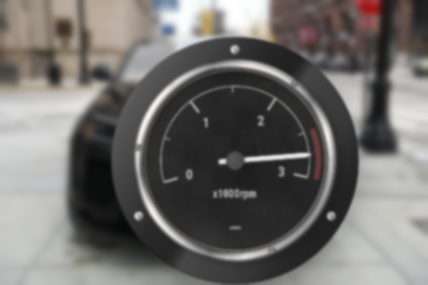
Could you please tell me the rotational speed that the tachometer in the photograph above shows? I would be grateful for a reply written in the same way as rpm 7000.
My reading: rpm 2750
